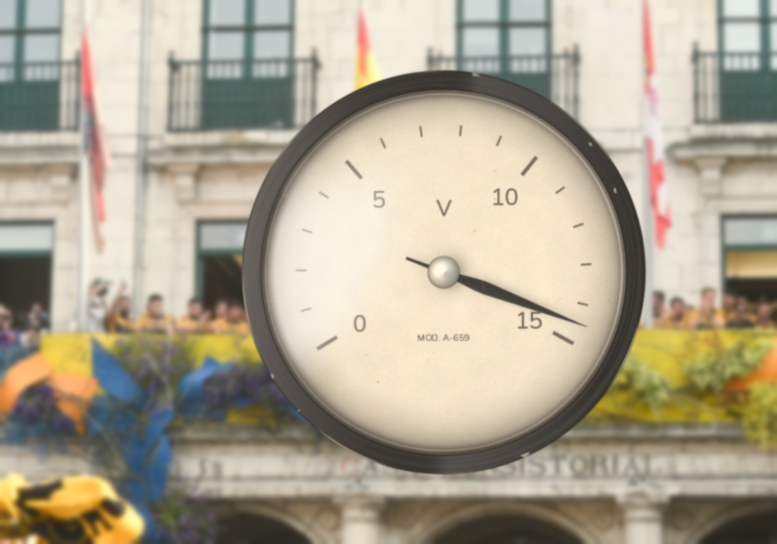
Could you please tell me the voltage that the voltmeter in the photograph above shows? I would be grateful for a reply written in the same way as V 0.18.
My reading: V 14.5
